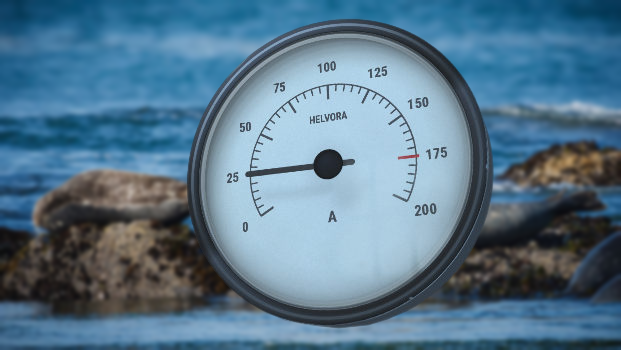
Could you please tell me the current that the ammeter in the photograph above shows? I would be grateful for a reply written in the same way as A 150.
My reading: A 25
